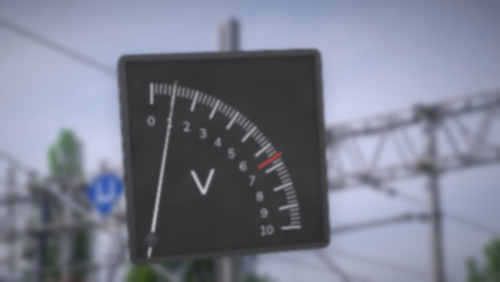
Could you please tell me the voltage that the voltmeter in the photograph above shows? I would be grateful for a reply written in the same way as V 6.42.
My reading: V 1
